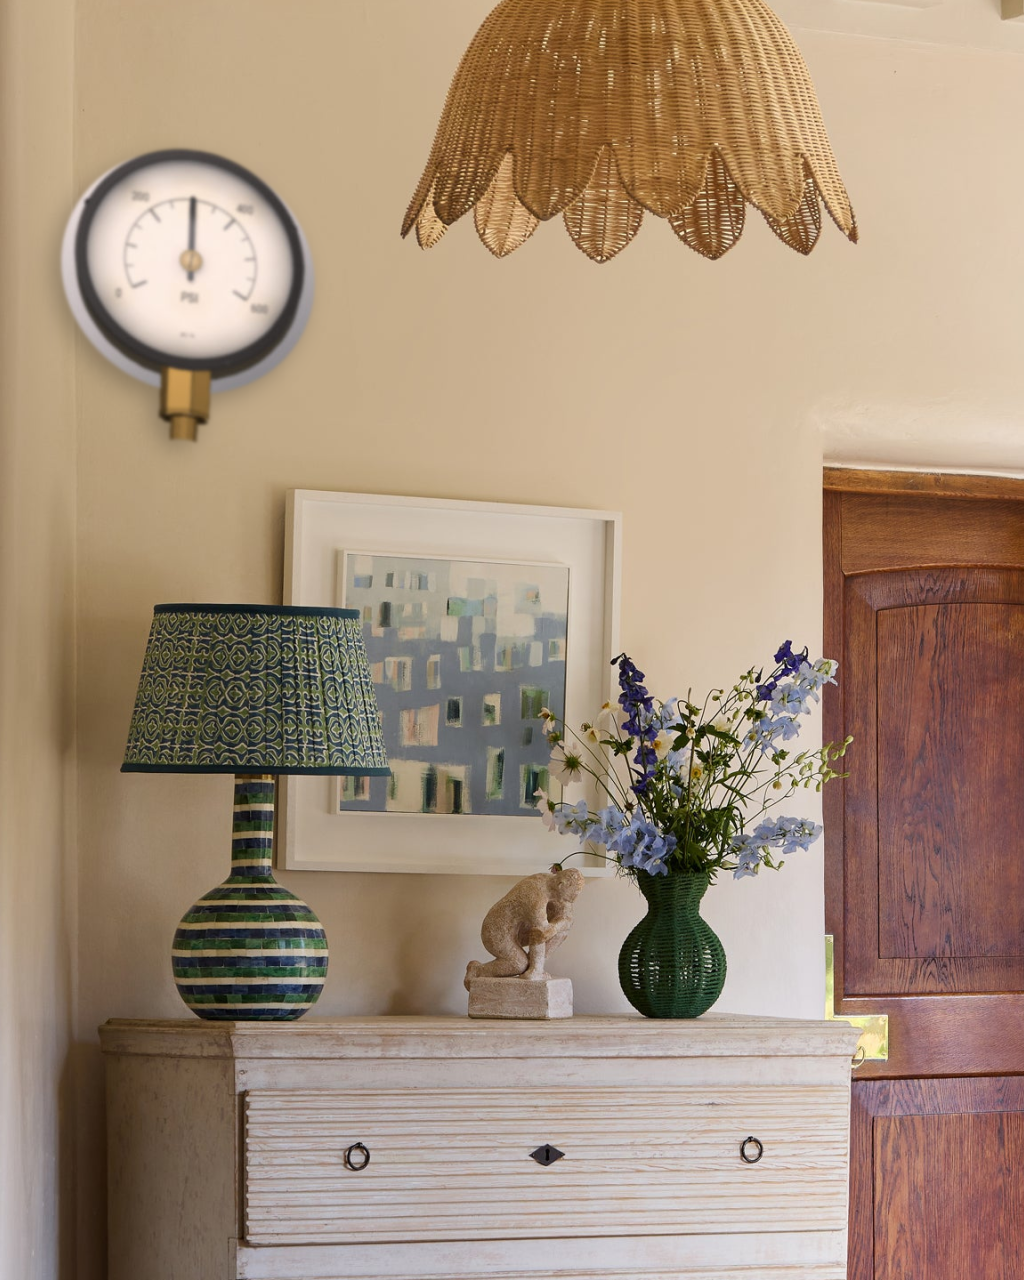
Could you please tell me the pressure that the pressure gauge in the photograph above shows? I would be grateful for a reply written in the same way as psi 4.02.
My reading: psi 300
